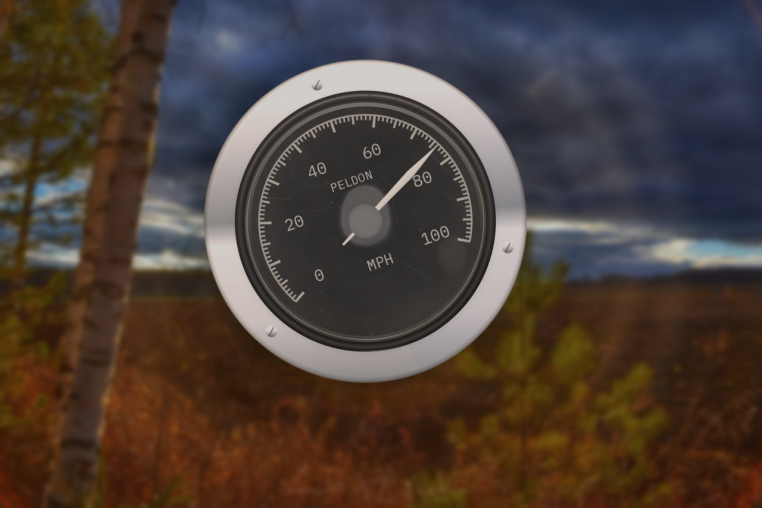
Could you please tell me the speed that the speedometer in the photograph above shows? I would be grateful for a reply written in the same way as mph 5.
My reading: mph 76
